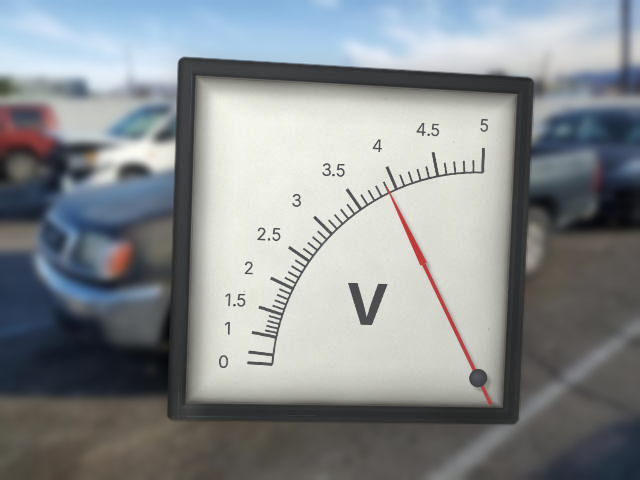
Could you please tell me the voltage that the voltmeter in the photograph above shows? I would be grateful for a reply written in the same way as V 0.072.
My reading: V 3.9
